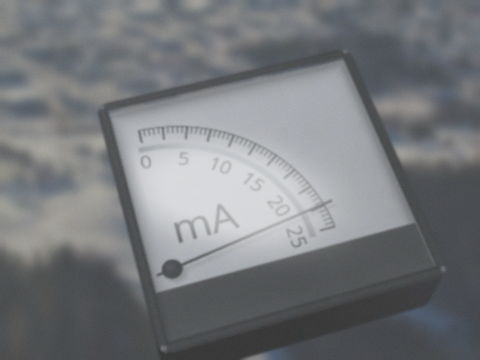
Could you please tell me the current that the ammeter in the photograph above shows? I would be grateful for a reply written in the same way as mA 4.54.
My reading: mA 22.5
